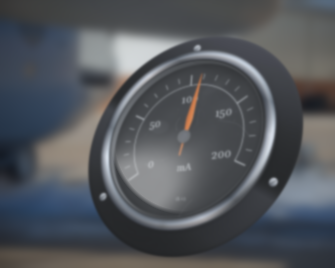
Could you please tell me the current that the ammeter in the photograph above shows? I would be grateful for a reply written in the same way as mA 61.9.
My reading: mA 110
